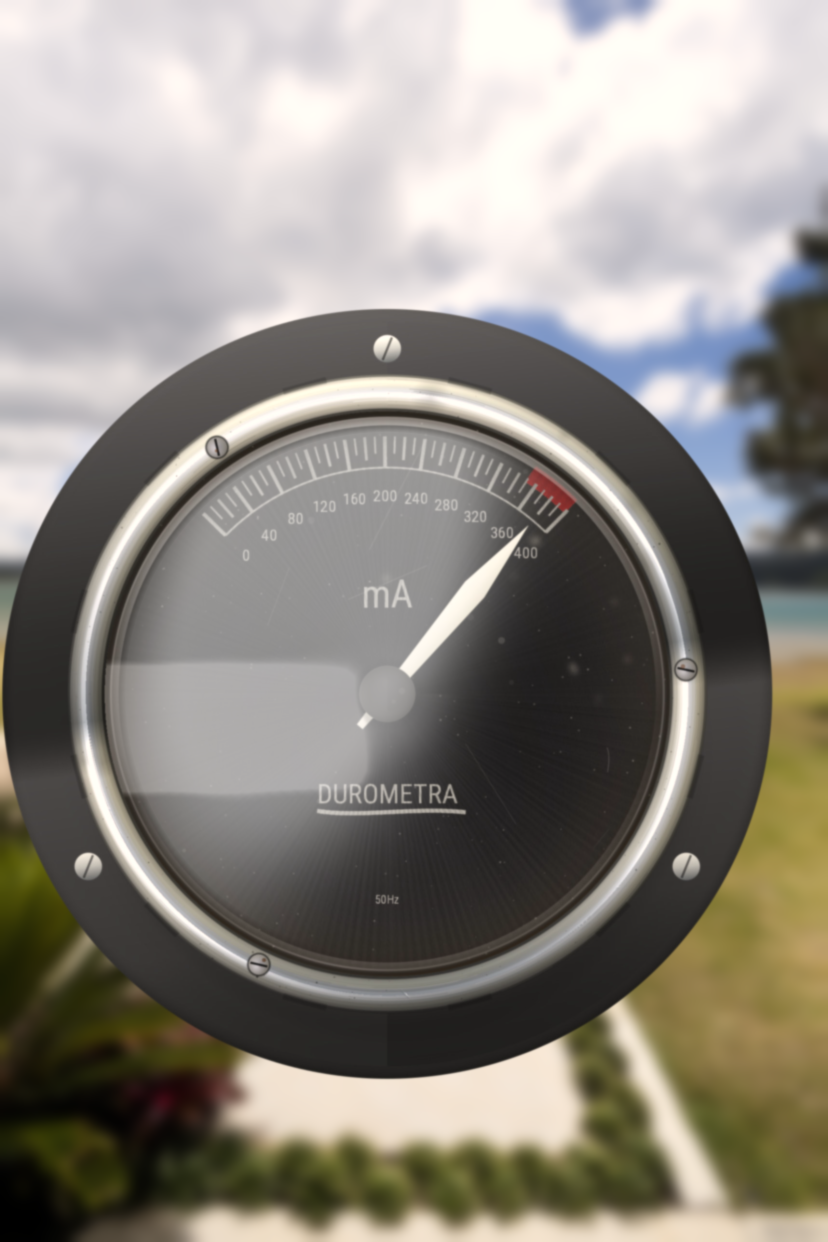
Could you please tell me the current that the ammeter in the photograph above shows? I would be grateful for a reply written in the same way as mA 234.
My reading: mA 380
